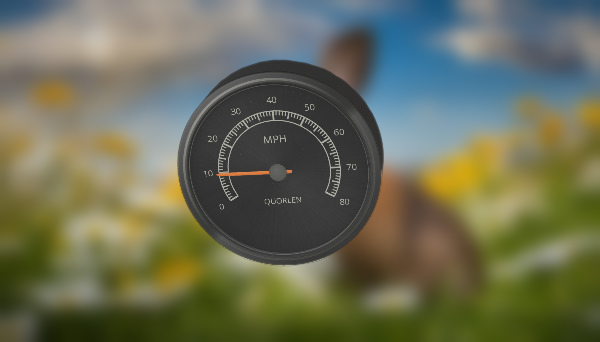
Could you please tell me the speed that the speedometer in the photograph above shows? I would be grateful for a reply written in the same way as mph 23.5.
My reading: mph 10
